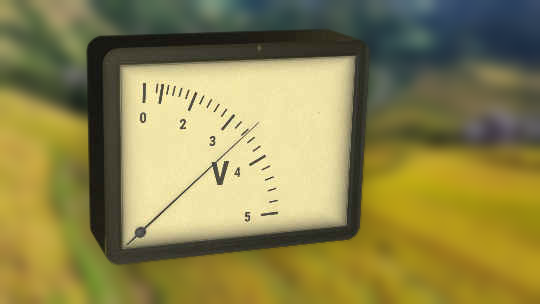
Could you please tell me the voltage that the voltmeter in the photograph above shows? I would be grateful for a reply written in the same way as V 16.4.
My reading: V 3.4
